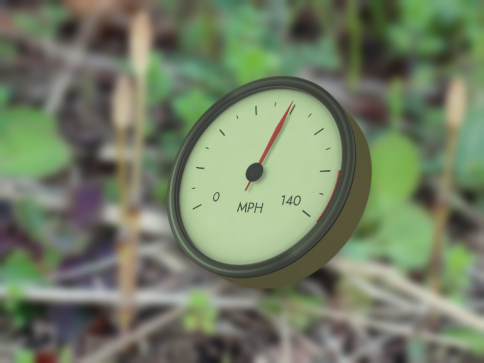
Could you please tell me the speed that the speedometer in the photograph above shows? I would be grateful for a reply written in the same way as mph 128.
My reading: mph 80
